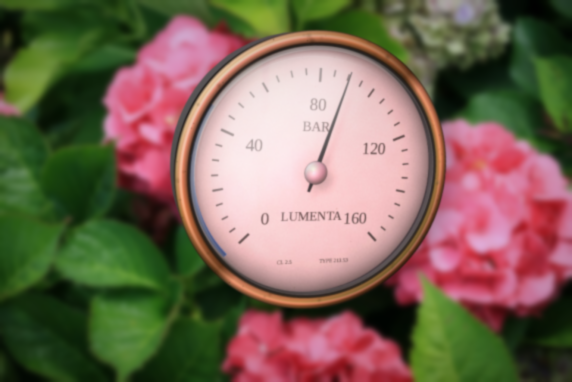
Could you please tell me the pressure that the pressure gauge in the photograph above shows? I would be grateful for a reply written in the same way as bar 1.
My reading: bar 90
